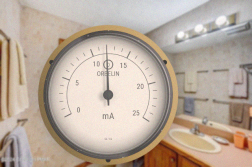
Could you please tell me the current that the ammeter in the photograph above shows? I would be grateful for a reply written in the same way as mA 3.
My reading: mA 12
